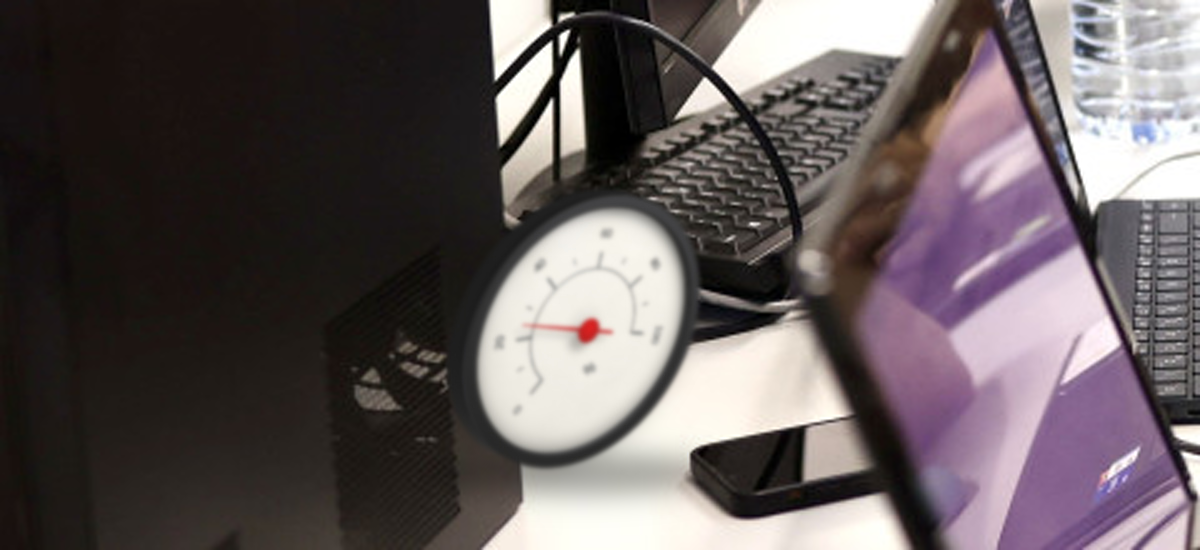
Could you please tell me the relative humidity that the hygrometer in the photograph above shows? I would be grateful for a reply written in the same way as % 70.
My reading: % 25
